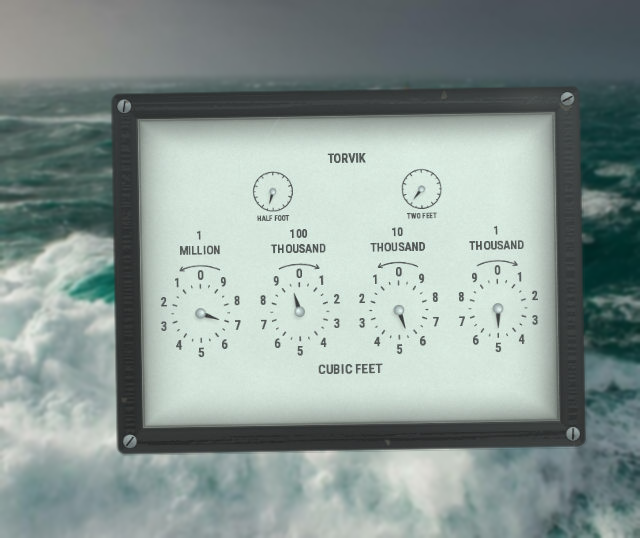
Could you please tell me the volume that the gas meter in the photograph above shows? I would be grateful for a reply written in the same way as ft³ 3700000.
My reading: ft³ 695500
